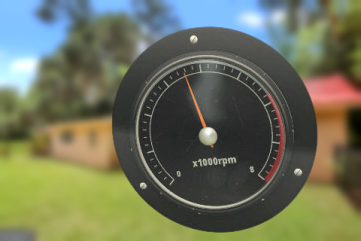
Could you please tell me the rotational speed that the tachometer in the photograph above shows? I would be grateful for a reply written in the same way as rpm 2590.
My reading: rpm 3600
